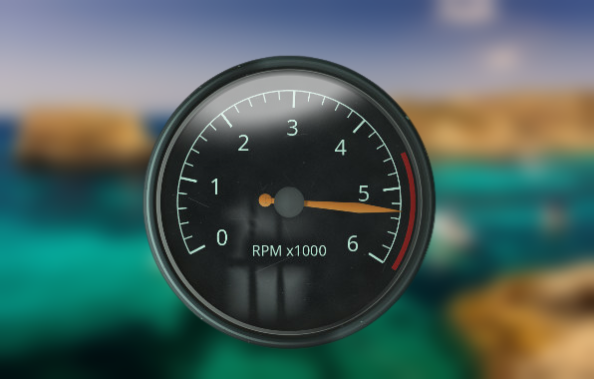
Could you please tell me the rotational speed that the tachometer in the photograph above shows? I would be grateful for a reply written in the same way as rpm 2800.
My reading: rpm 5300
